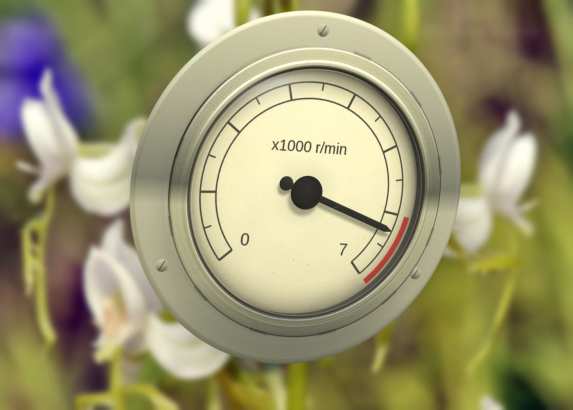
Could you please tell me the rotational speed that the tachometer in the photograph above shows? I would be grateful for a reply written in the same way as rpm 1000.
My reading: rpm 6250
